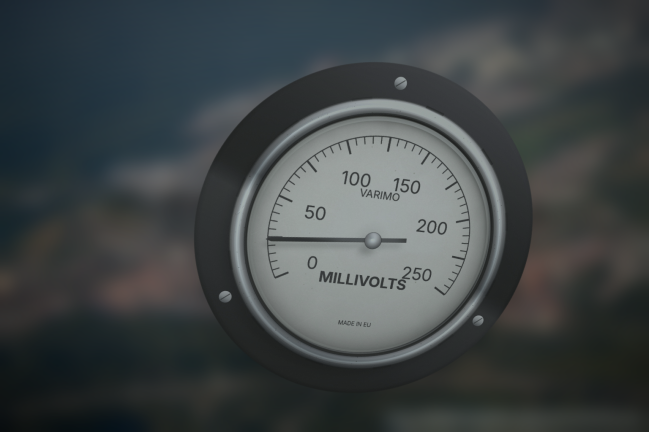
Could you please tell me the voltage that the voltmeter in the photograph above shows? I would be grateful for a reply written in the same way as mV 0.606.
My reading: mV 25
